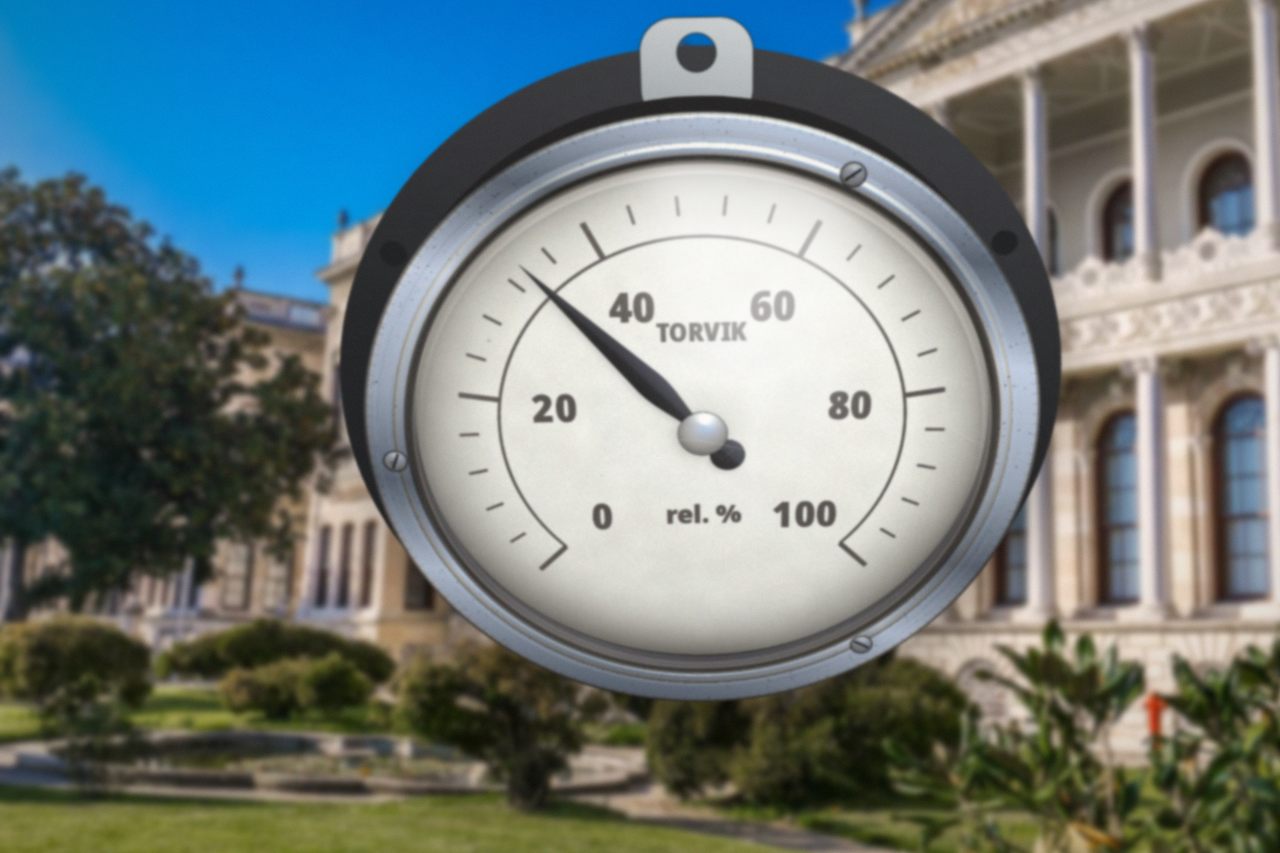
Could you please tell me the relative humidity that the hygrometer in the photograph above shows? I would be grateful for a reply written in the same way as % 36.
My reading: % 34
